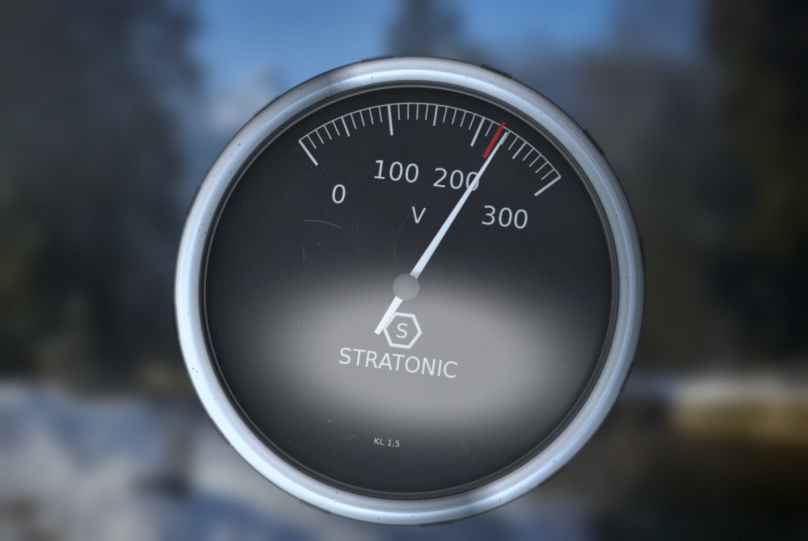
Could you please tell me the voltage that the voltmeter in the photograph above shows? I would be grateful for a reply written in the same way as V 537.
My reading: V 230
